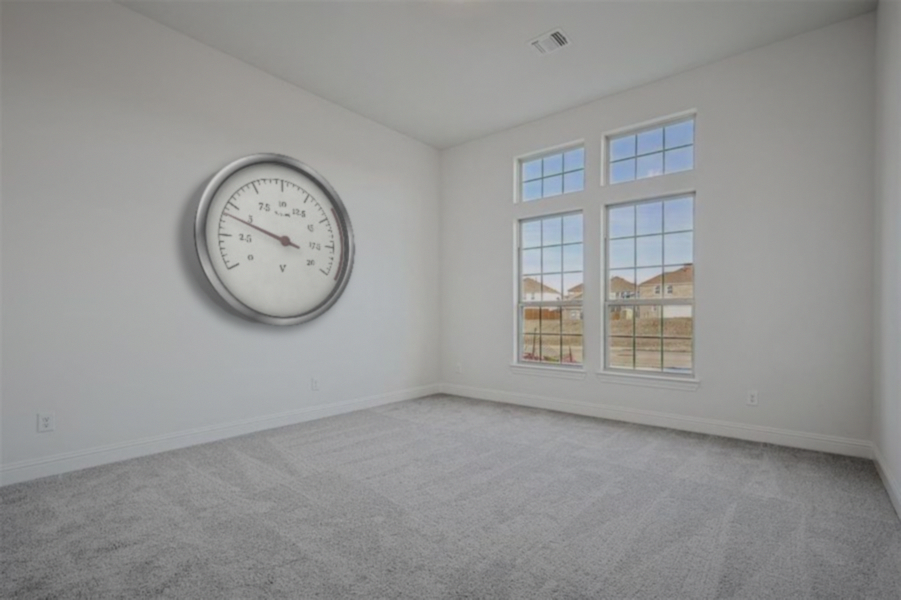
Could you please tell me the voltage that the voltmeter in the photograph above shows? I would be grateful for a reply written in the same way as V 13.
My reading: V 4
